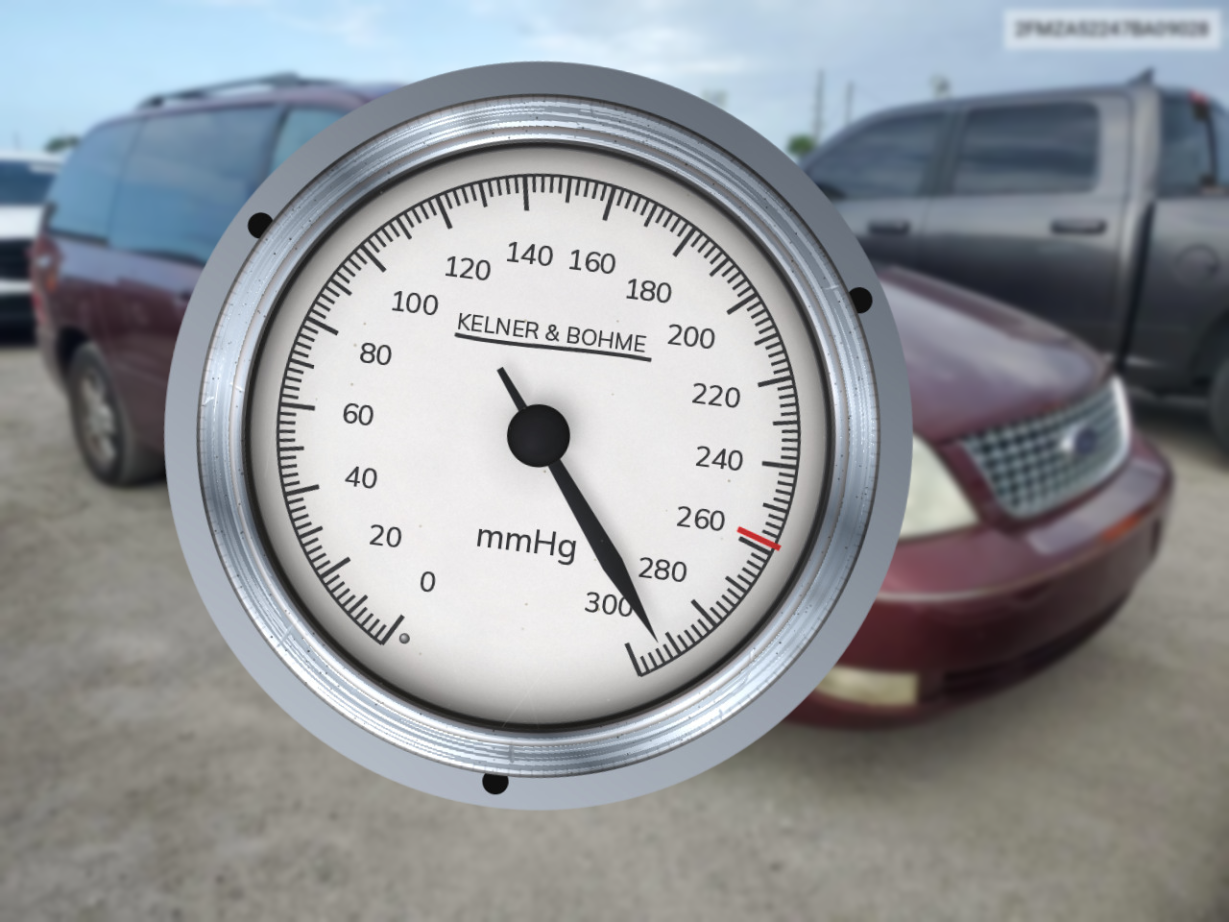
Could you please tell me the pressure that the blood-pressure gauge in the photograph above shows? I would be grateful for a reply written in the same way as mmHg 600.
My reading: mmHg 293
